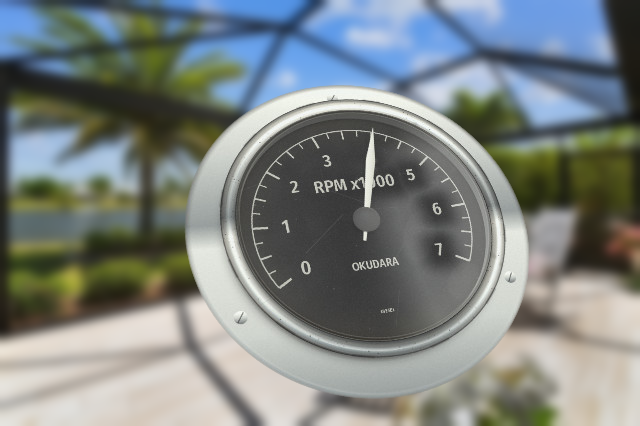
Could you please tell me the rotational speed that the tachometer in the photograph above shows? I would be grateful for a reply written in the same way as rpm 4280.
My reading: rpm 4000
